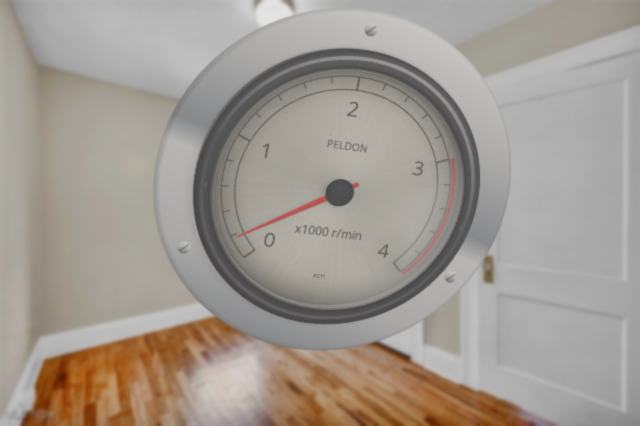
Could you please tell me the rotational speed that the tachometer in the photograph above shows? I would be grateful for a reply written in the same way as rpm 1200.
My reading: rpm 200
